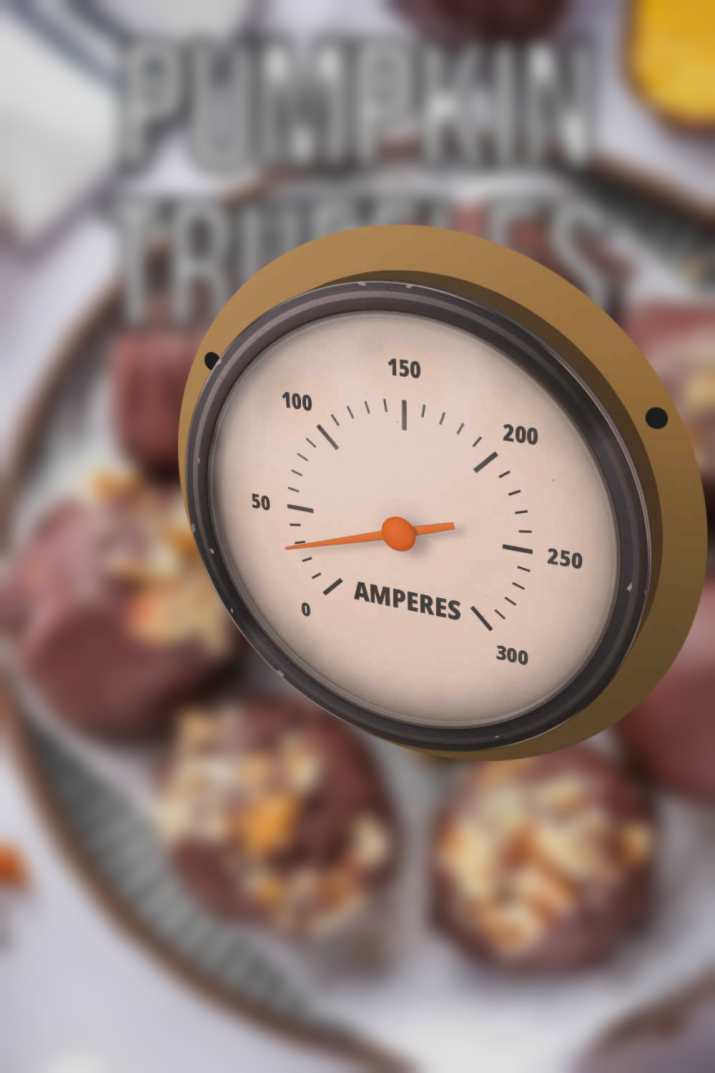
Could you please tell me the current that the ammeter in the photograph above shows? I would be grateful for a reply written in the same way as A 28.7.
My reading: A 30
